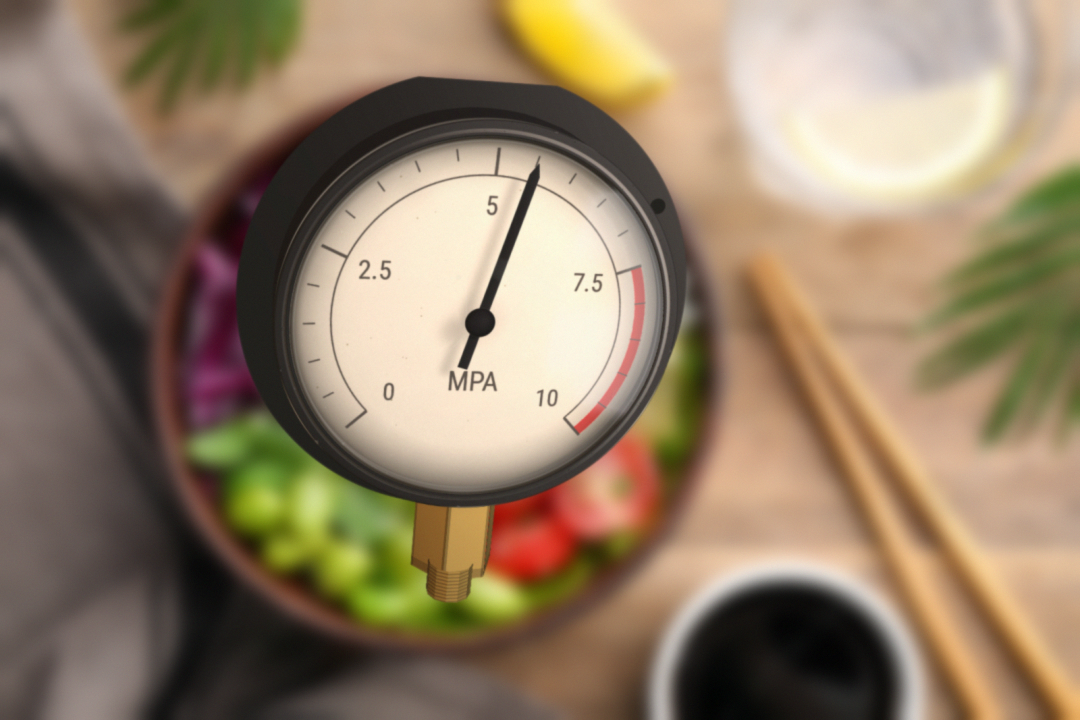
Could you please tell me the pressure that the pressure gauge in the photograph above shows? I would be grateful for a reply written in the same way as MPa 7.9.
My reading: MPa 5.5
